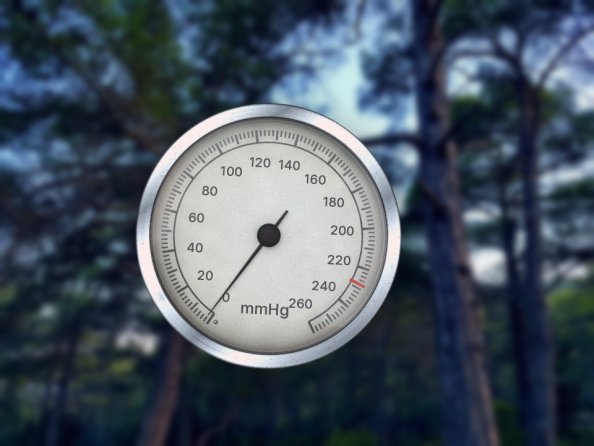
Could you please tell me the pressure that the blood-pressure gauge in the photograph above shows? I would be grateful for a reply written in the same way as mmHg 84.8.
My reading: mmHg 2
